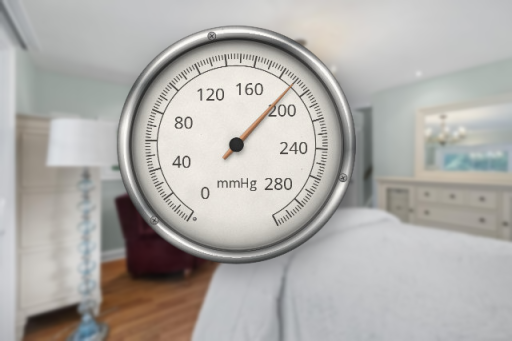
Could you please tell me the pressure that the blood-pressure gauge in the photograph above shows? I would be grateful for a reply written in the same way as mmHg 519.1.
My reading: mmHg 190
